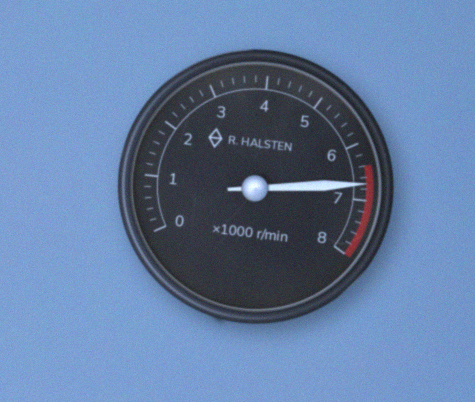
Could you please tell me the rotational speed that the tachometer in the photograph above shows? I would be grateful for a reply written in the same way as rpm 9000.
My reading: rpm 6700
